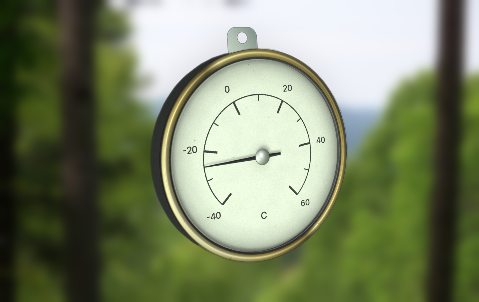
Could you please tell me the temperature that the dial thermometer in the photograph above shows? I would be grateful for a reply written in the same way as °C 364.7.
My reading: °C -25
